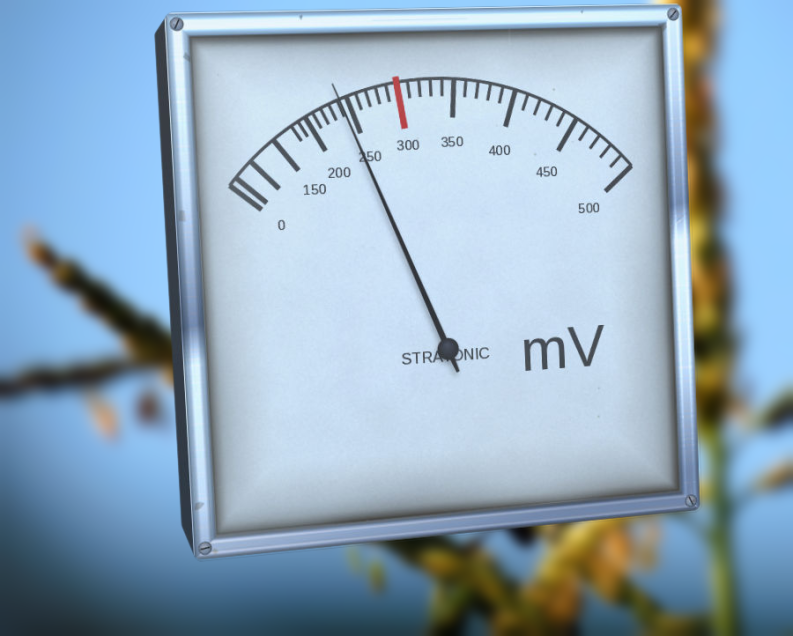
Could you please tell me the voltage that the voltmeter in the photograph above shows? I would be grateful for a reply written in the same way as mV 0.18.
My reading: mV 240
